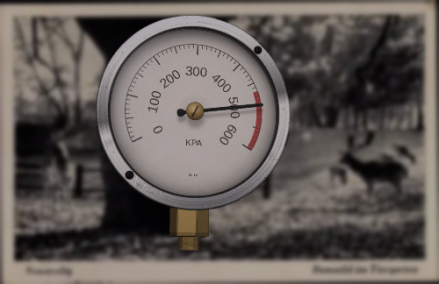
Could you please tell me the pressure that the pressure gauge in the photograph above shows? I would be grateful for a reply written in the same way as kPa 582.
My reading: kPa 500
